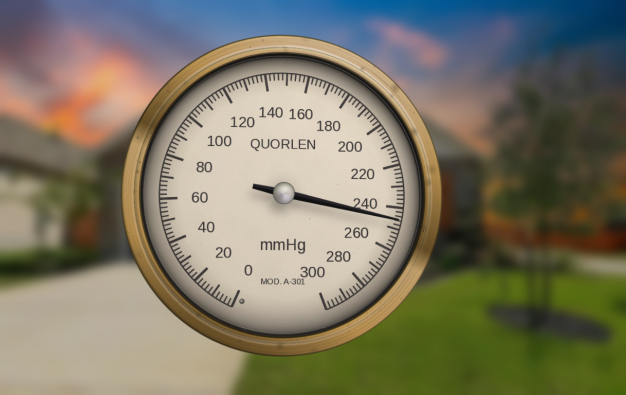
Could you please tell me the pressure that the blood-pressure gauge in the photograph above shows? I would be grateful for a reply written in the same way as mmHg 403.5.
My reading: mmHg 246
